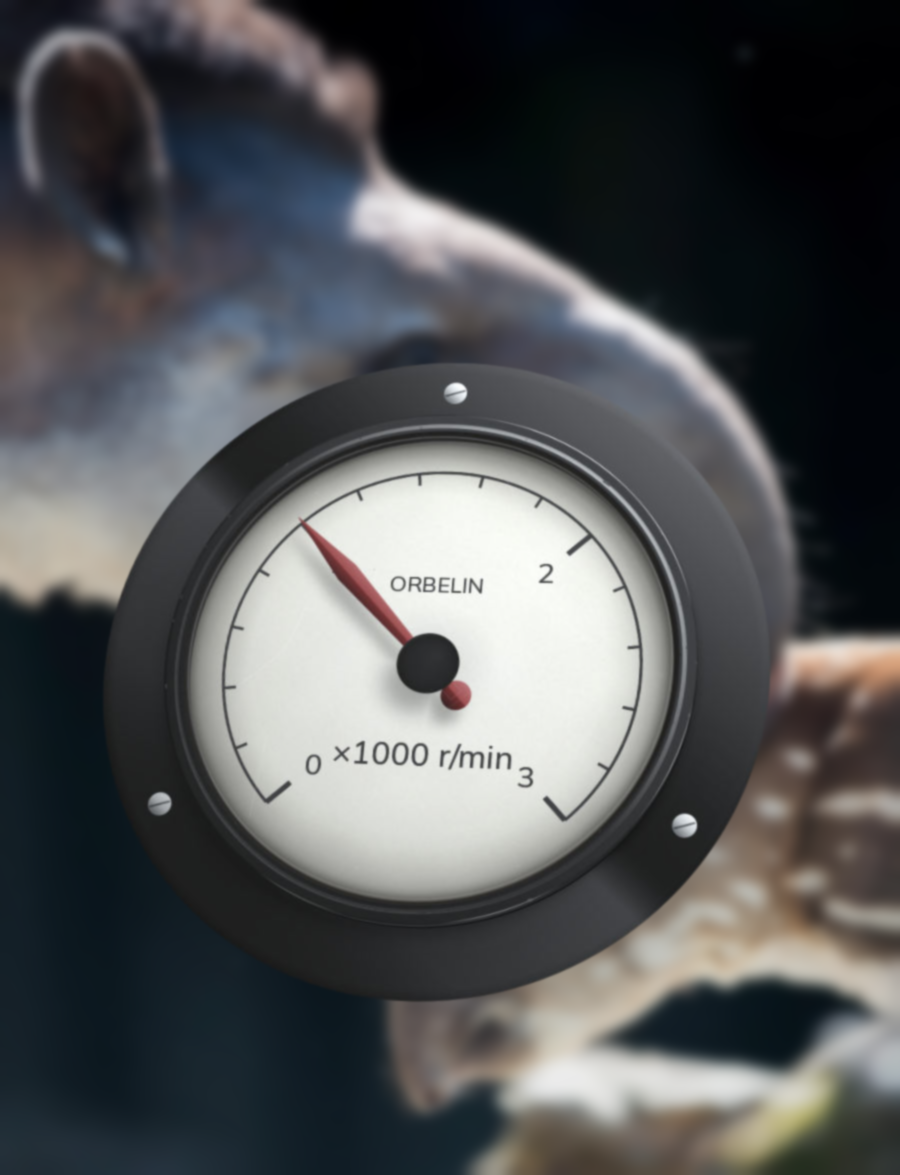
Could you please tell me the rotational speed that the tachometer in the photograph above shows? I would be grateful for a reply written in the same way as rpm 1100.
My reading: rpm 1000
